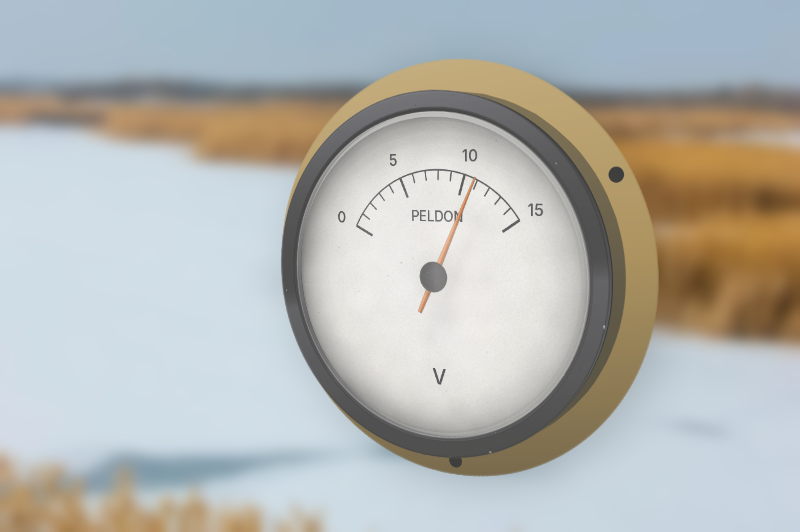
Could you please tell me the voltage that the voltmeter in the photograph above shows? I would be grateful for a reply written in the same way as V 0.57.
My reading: V 11
